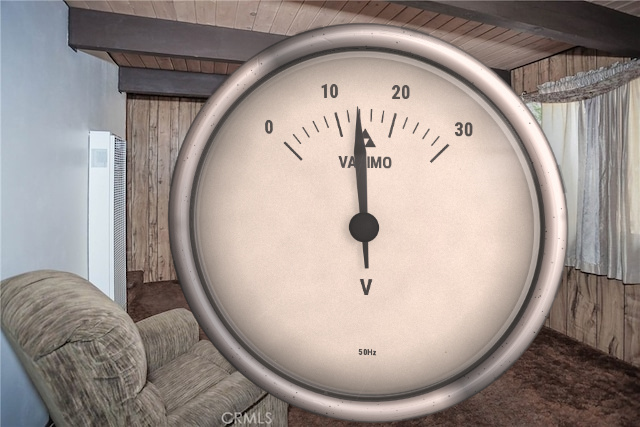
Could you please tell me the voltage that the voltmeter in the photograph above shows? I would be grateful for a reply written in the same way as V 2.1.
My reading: V 14
